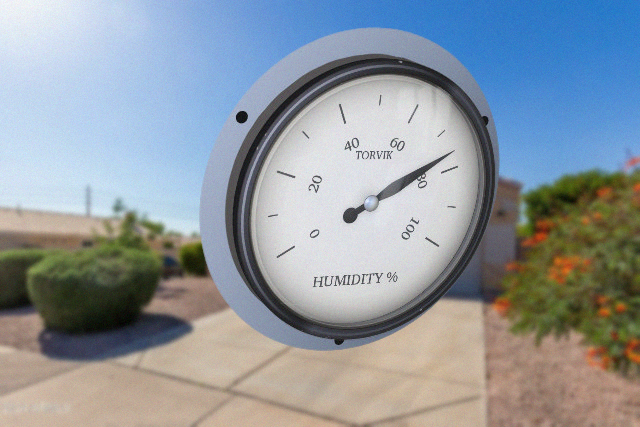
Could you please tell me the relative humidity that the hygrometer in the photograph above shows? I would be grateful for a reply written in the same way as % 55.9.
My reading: % 75
